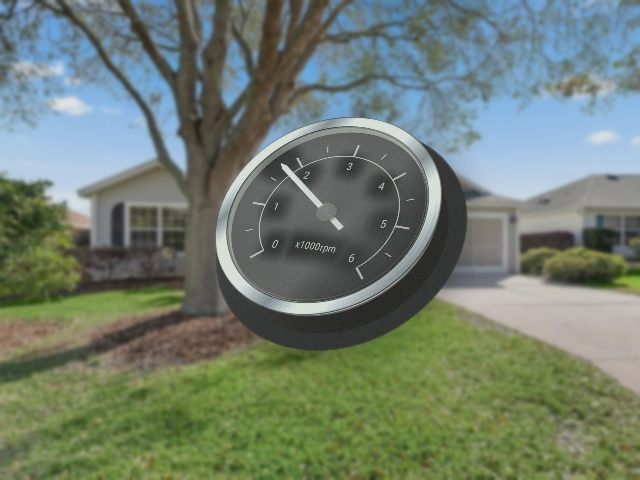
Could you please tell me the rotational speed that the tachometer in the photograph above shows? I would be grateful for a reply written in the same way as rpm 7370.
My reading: rpm 1750
